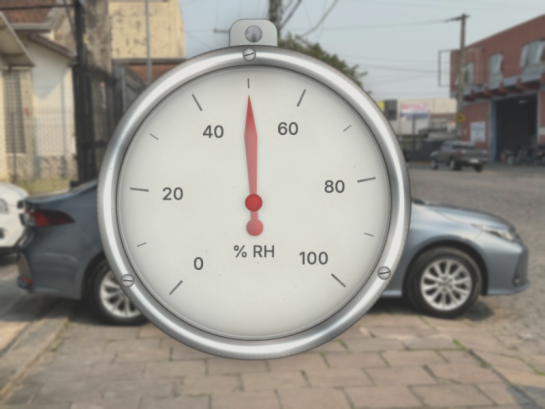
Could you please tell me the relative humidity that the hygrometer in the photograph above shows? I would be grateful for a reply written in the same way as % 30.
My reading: % 50
